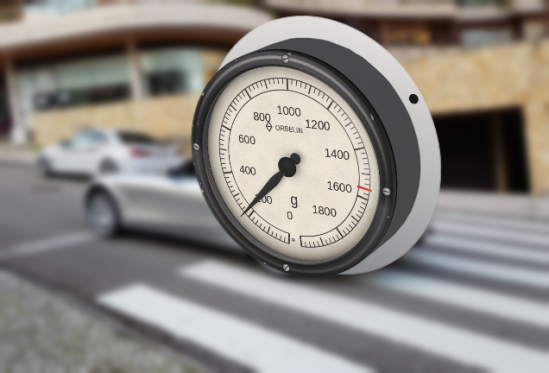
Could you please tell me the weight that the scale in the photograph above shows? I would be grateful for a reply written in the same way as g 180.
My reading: g 220
